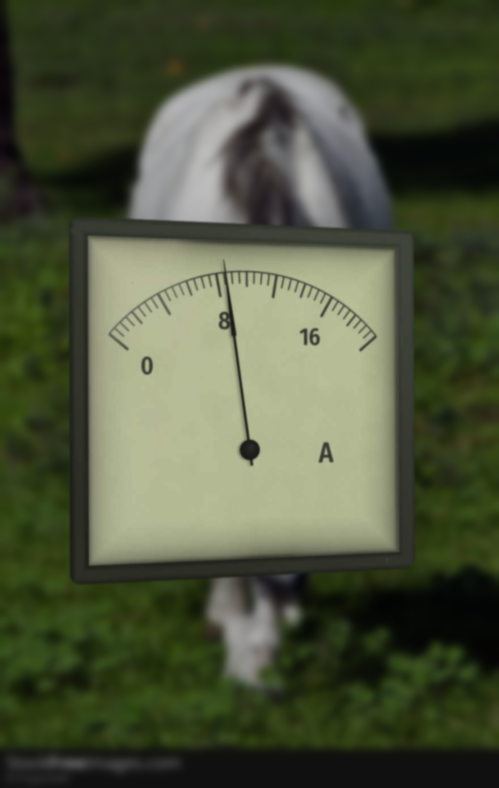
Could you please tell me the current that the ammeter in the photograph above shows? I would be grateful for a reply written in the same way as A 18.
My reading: A 8.5
